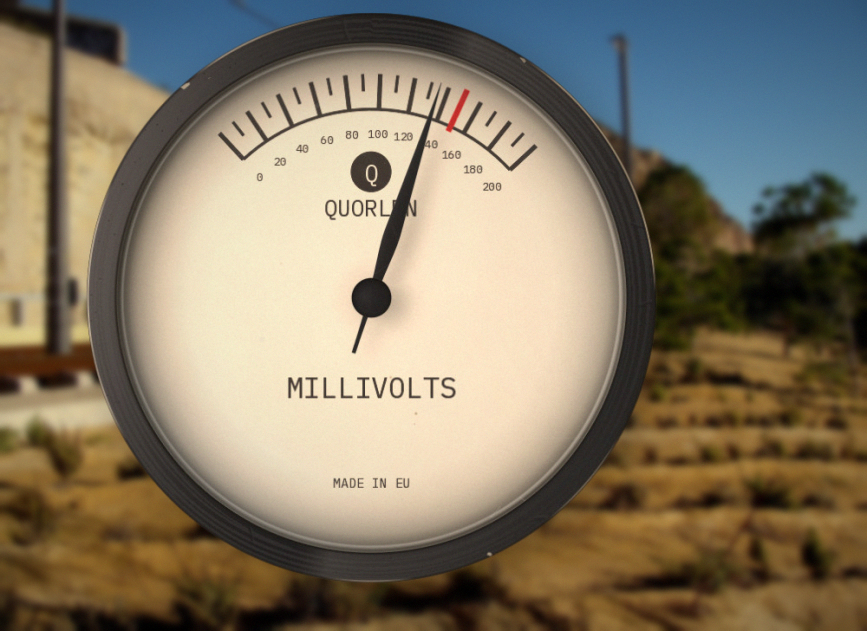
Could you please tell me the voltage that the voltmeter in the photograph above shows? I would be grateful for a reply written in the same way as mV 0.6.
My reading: mV 135
